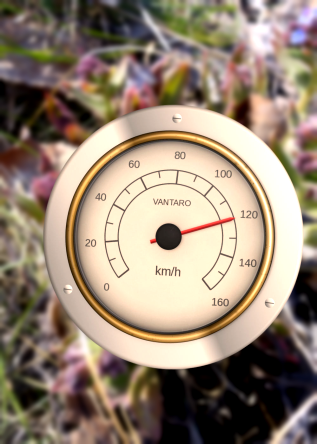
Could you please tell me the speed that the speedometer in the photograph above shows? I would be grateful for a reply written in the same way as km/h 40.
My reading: km/h 120
